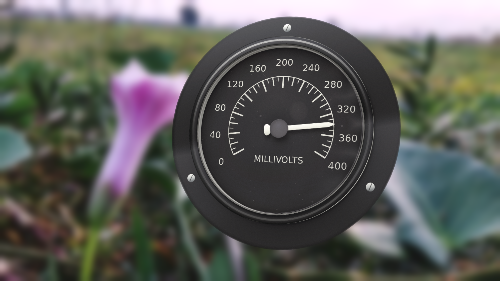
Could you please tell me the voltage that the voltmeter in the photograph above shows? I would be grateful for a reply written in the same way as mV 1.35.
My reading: mV 340
